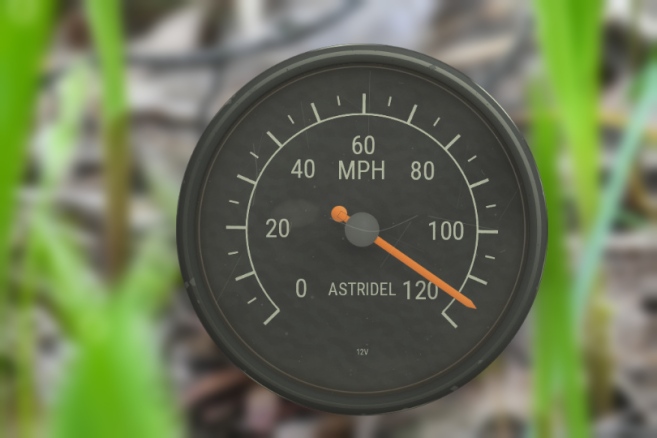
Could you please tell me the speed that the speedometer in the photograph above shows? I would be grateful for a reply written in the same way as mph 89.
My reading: mph 115
